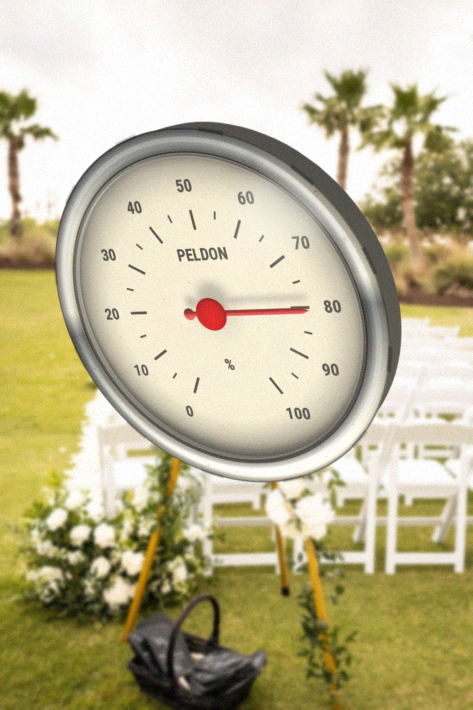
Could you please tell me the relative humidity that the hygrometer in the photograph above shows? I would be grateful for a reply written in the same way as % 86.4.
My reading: % 80
